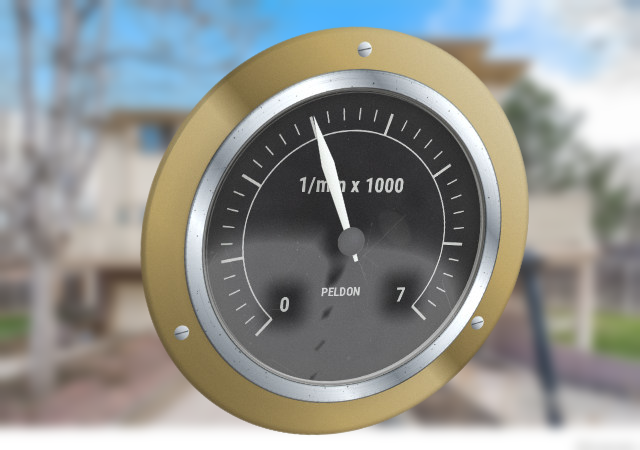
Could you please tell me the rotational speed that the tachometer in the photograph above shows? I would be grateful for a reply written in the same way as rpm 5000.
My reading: rpm 3000
